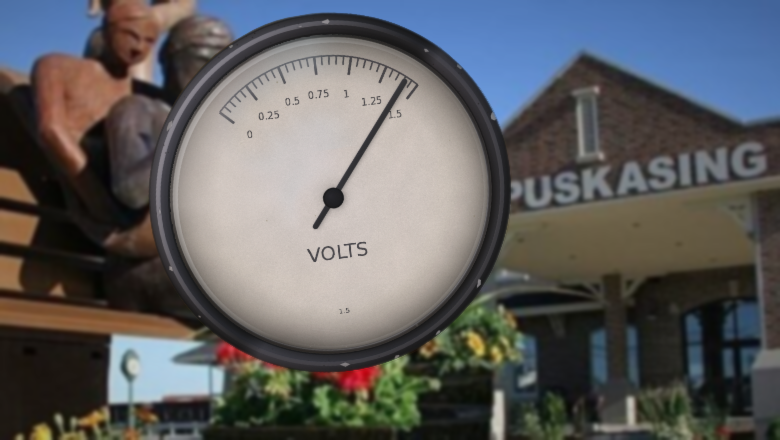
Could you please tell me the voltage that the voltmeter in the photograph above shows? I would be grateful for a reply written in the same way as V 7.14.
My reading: V 1.4
